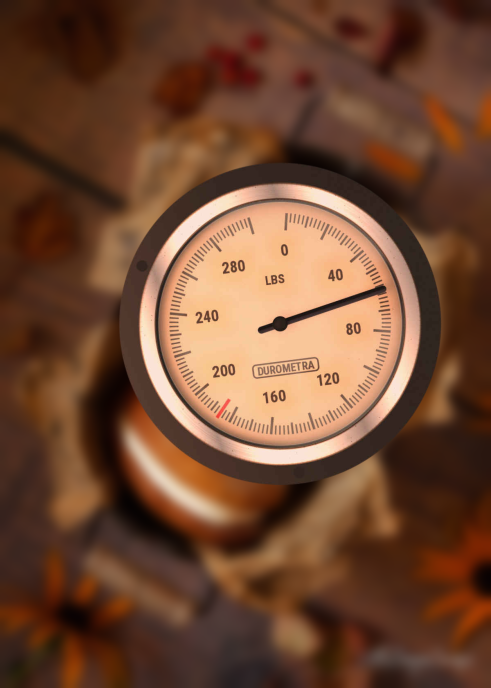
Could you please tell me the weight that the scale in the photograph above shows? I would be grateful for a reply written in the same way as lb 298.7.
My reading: lb 60
